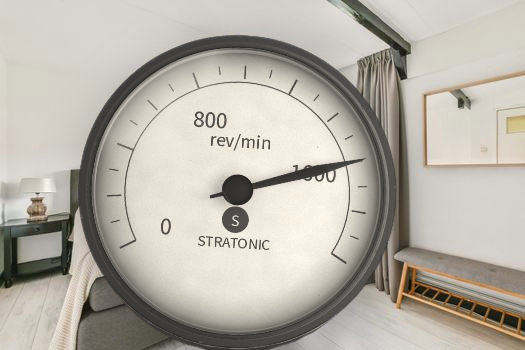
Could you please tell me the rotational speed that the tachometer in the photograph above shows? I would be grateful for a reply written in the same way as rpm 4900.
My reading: rpm 1600
